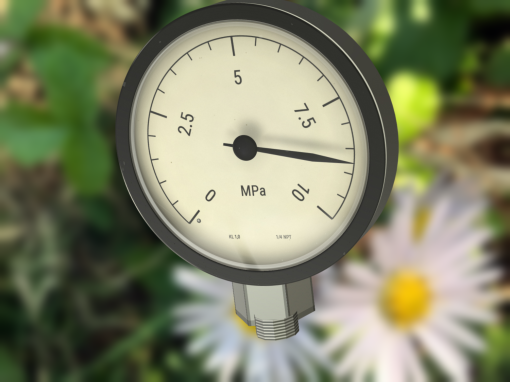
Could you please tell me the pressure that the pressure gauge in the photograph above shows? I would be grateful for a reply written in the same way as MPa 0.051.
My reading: MPa 8.75
